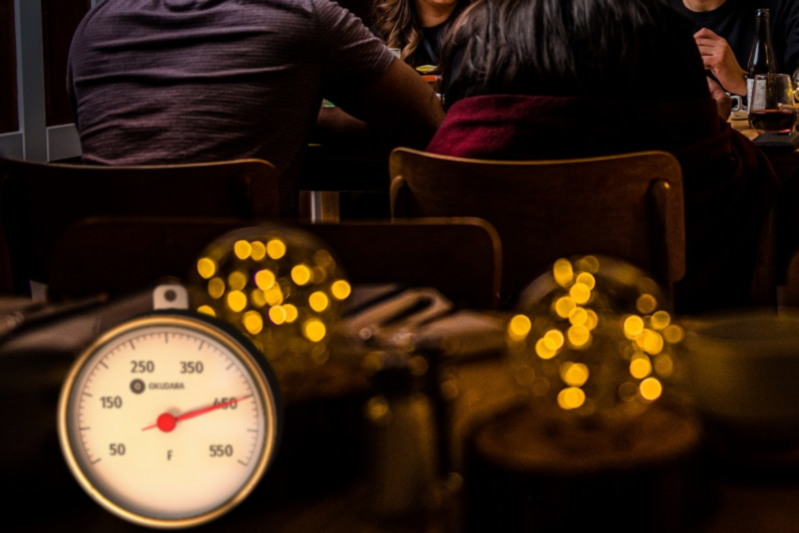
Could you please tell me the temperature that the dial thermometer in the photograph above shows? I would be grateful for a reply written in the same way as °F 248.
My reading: °F 450
